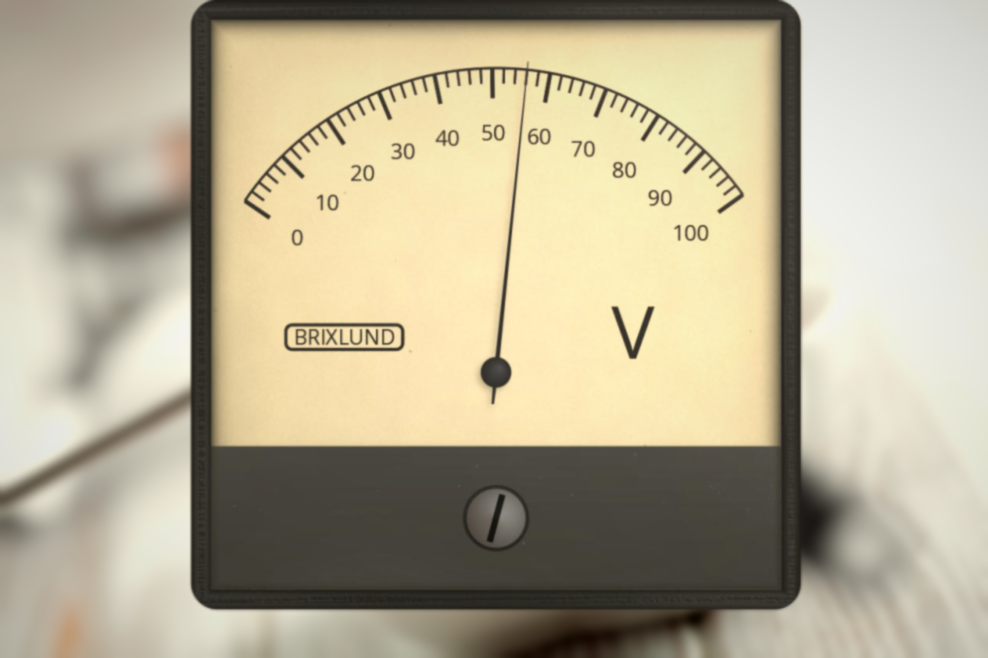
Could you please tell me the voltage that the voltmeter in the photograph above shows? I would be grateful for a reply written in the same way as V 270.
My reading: V 56
